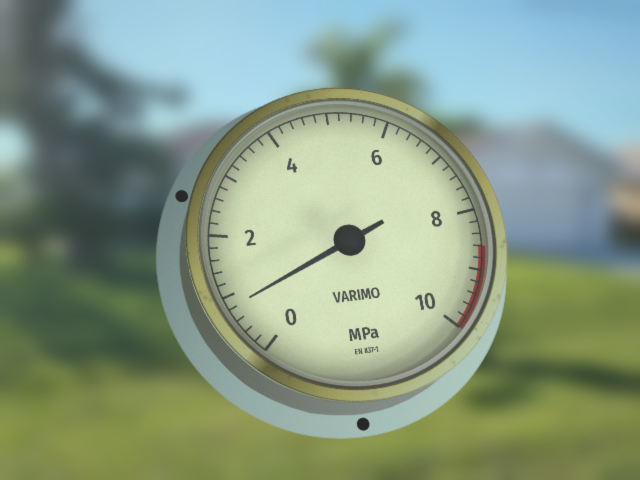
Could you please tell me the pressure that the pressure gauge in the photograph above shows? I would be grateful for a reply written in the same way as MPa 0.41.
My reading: MPa 0.8
